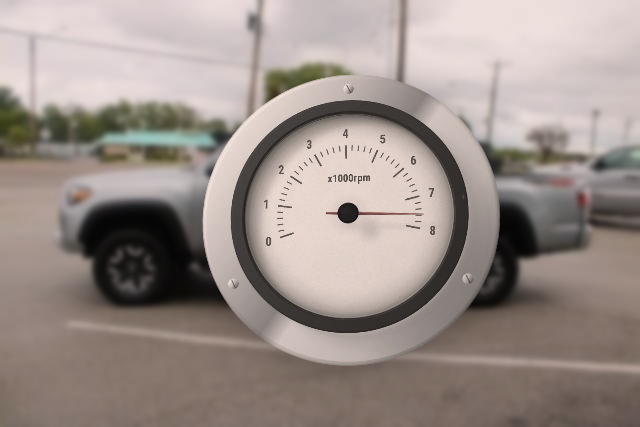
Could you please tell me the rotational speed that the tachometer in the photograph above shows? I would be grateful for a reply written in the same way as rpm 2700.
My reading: rpm 7600
